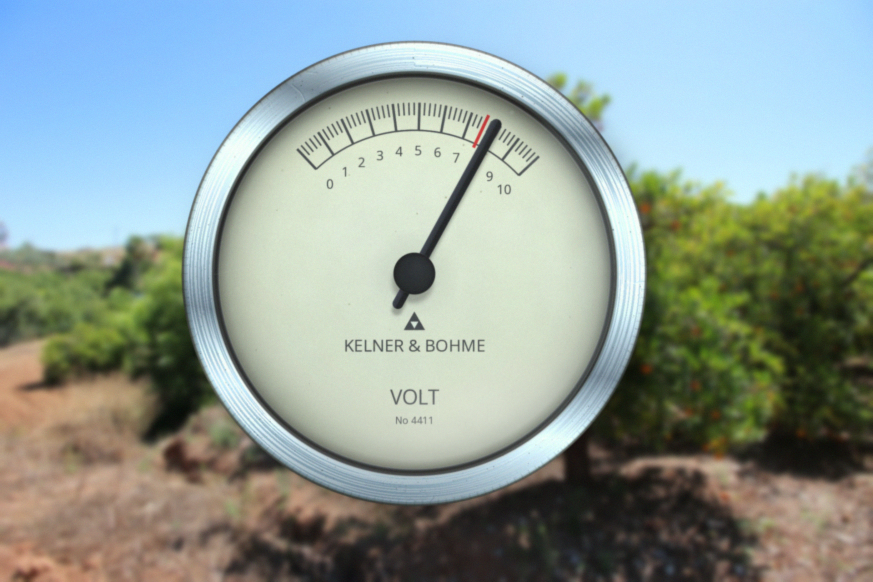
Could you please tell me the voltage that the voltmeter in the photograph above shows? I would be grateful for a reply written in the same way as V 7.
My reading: V 8
